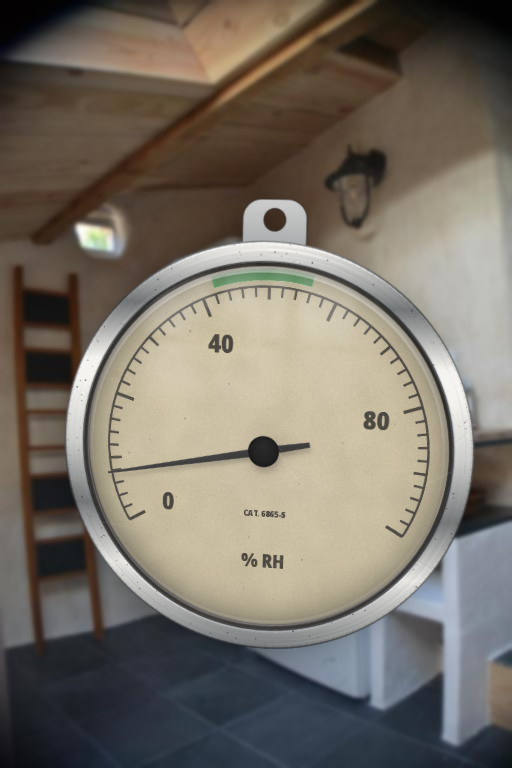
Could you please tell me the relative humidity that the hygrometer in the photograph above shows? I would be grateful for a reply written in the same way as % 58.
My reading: % 8
